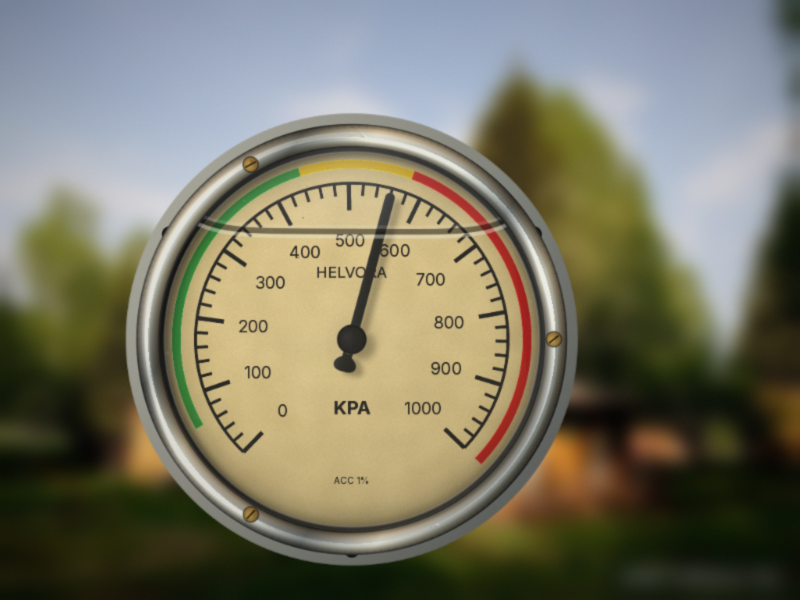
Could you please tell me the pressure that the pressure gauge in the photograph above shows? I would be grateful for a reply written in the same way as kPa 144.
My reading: kPa 560
